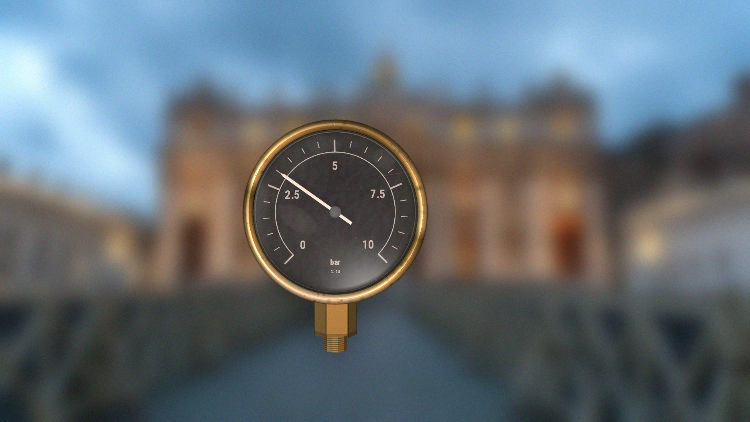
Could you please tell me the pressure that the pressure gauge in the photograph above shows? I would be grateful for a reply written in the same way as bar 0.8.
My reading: bar 3
